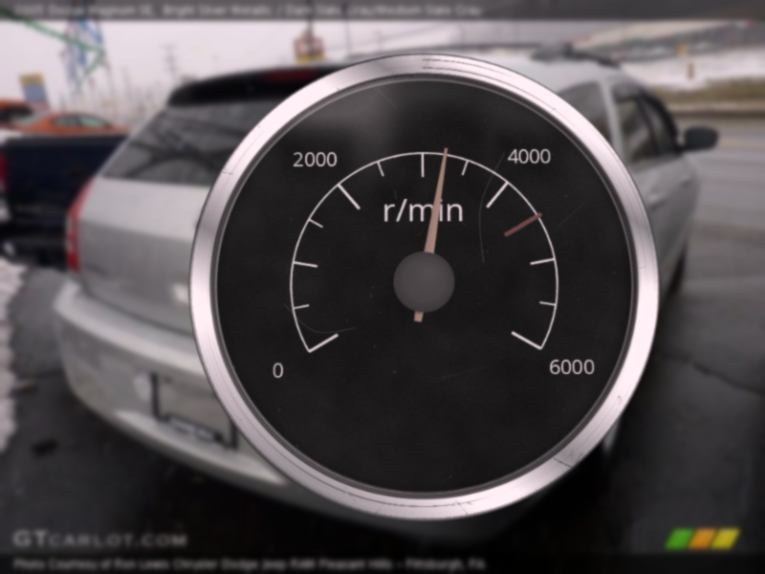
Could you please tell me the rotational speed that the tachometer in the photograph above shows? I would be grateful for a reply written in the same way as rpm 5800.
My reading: rpm 3250
